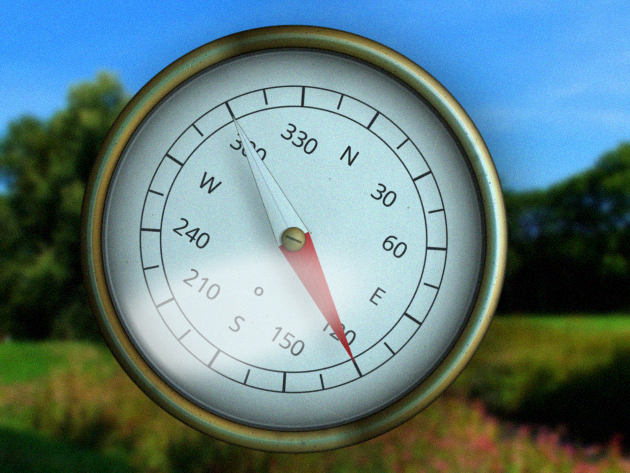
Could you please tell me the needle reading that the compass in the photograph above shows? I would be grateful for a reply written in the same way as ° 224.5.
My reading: ° 120
